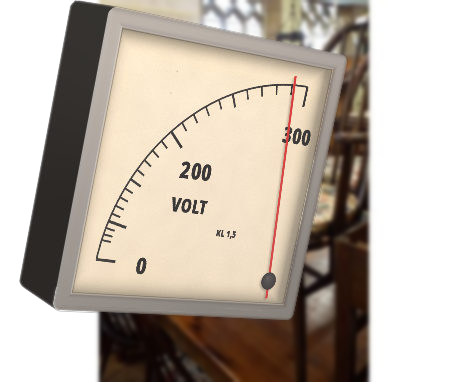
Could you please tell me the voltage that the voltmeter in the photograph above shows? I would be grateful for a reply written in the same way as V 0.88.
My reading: V 290
